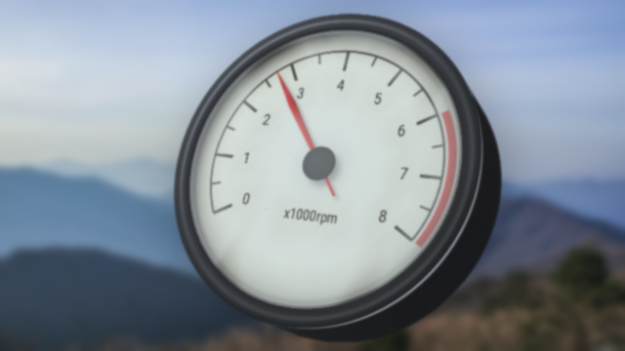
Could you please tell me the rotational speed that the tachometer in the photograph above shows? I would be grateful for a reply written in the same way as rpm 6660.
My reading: rpm 2750
